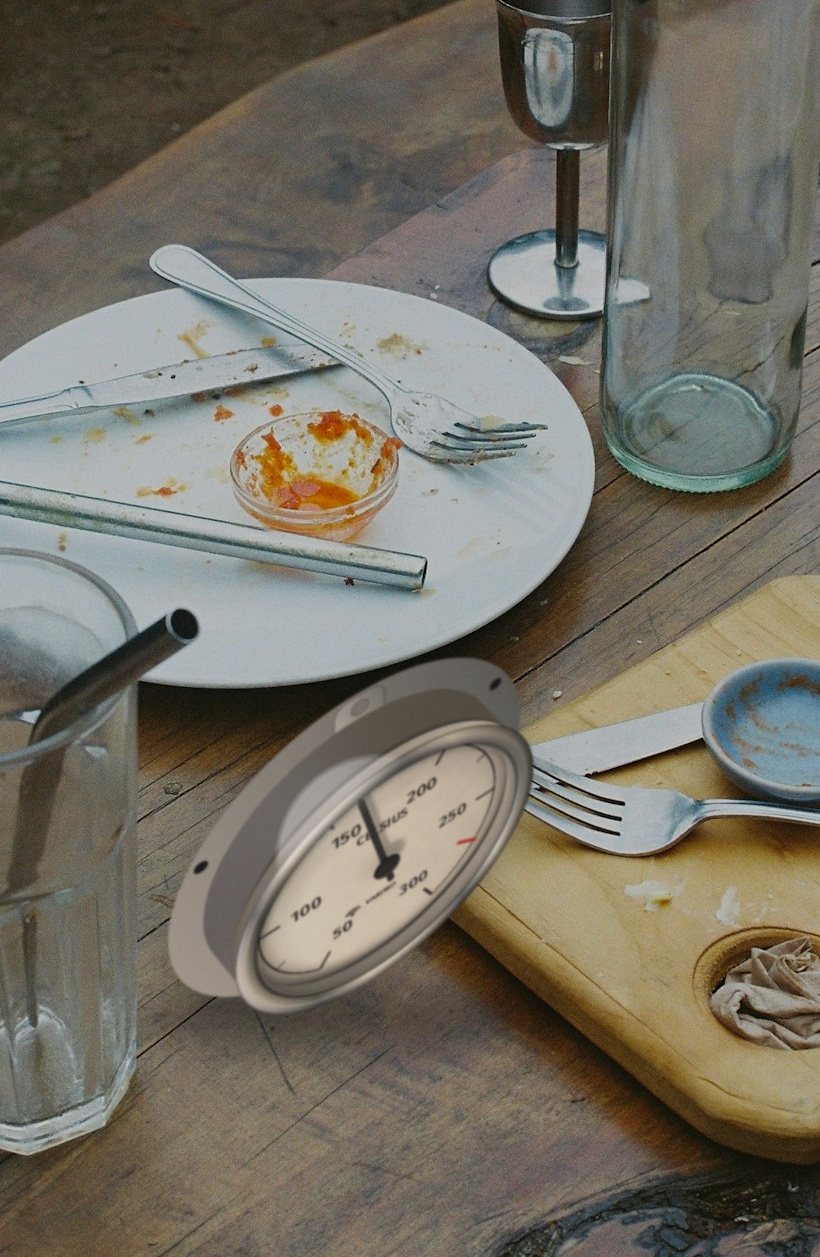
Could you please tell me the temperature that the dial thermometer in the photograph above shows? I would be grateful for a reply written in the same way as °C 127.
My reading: °C 162.5
